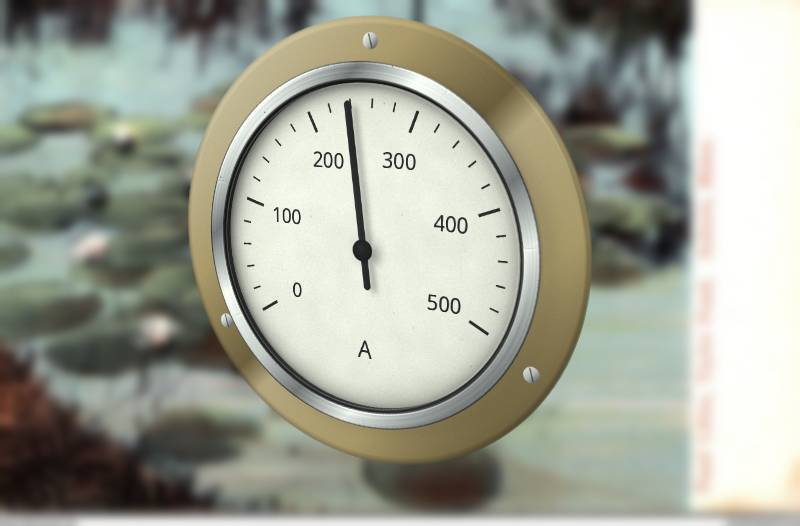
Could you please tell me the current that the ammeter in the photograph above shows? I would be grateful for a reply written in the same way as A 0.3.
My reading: A 240
